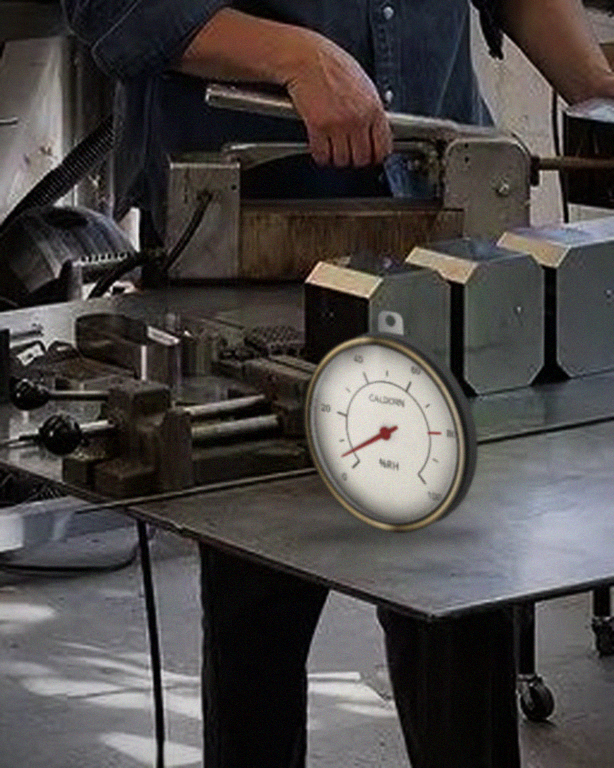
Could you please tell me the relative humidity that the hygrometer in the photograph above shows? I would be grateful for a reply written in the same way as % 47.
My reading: % 5
